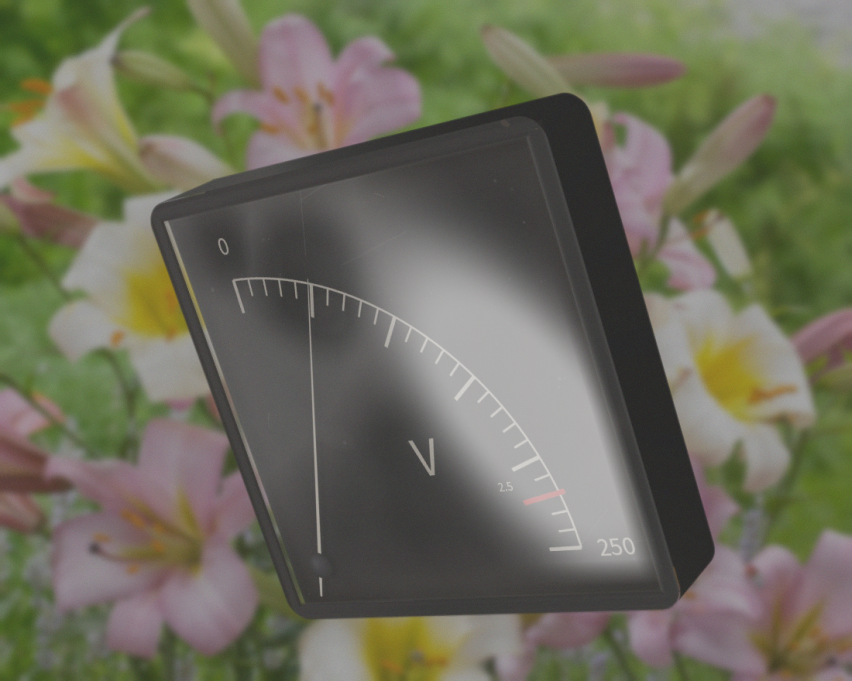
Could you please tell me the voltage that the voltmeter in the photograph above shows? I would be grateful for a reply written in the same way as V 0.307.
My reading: V 50
